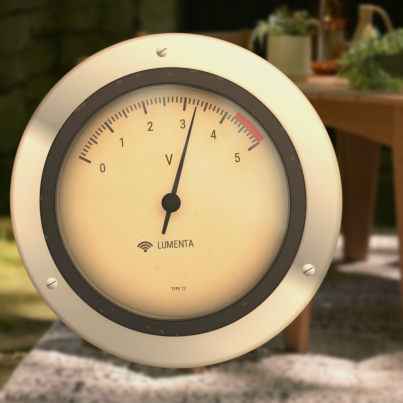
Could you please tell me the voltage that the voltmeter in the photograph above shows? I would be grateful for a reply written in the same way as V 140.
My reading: V 3.3
